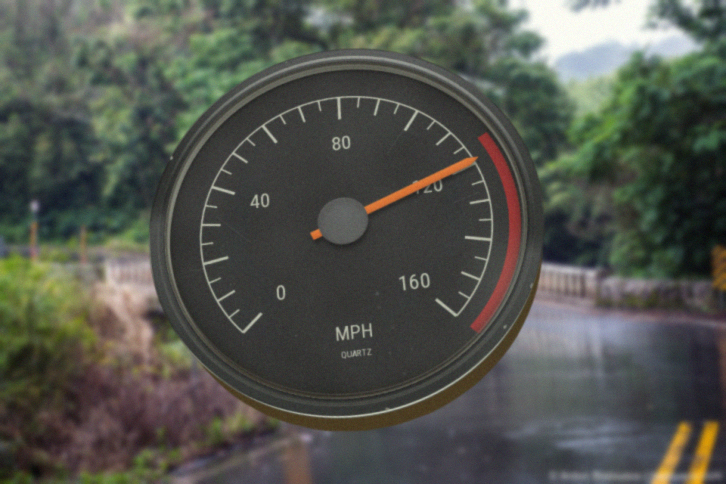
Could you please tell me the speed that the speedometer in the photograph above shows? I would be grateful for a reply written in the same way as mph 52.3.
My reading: mph 120
